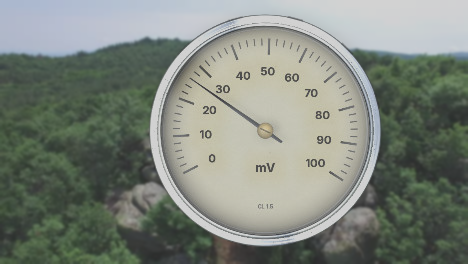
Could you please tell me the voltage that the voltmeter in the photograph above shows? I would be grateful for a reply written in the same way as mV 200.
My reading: mV 26
